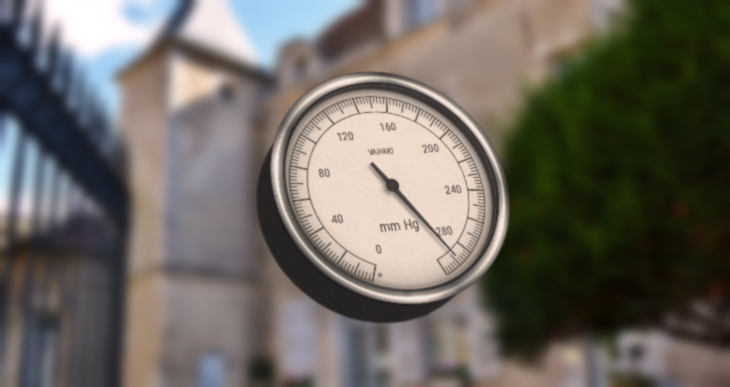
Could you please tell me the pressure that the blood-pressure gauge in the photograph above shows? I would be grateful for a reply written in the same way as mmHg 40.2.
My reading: mmHg 290
